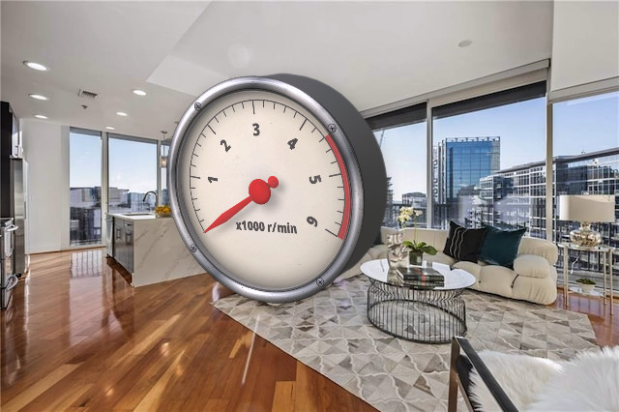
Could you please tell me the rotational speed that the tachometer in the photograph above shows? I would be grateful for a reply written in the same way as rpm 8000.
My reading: rpm 0
